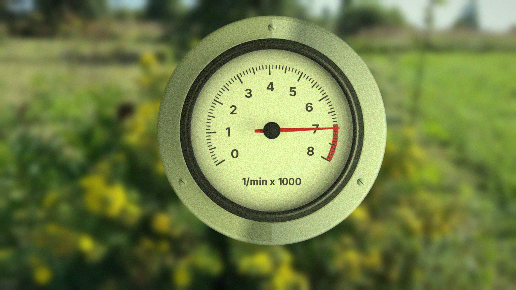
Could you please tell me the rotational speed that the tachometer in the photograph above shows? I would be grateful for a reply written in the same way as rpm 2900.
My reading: rpm 7000
